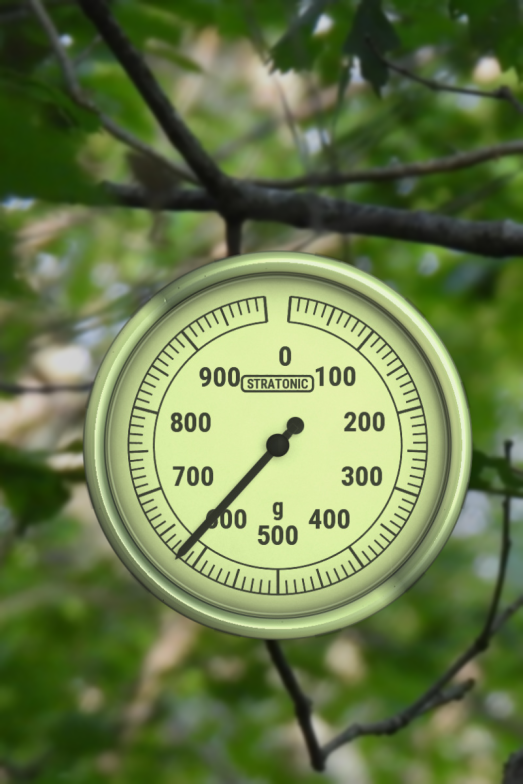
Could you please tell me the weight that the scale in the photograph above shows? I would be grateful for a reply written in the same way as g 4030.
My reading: g 620
